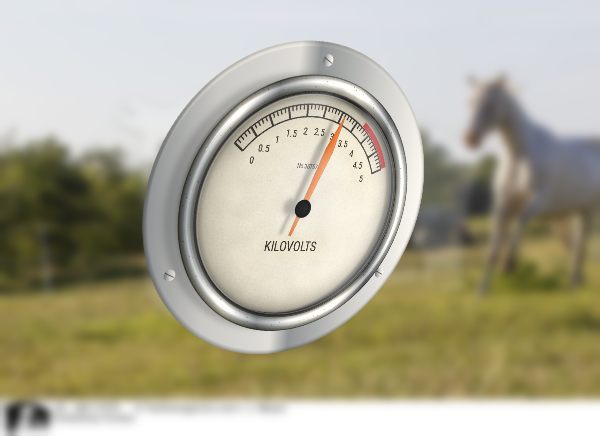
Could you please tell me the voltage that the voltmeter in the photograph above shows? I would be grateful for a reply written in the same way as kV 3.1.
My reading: kV 3
